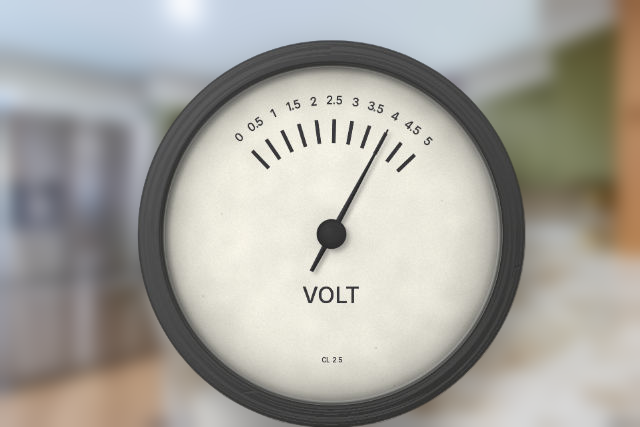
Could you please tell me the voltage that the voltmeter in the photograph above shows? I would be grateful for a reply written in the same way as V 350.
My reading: V 4
